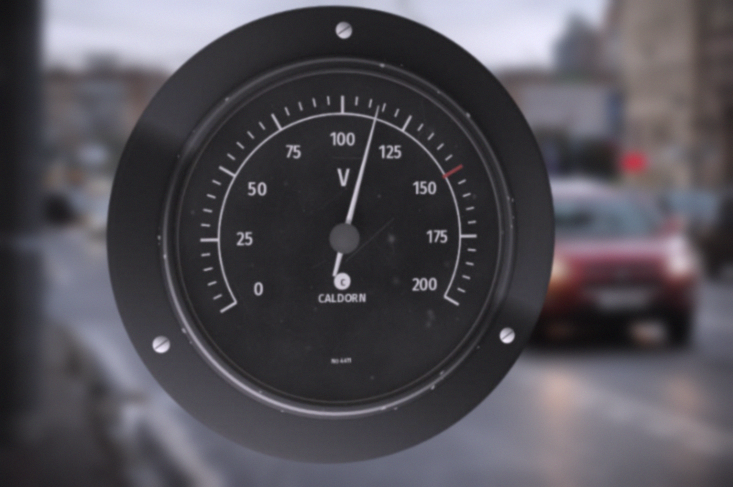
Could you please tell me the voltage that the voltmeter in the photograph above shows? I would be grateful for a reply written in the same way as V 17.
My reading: V 112.5
